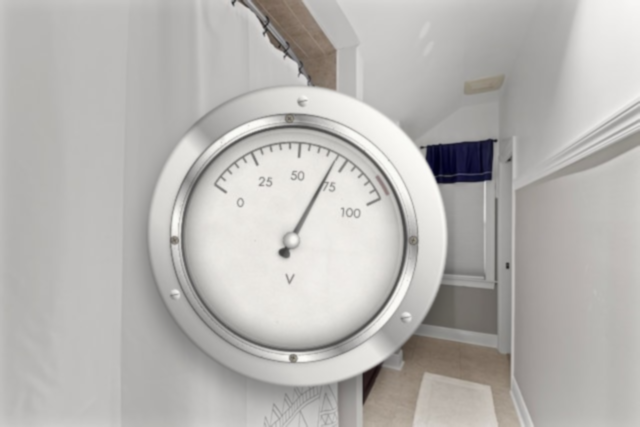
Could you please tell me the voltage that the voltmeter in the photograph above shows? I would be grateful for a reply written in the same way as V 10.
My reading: V 70
